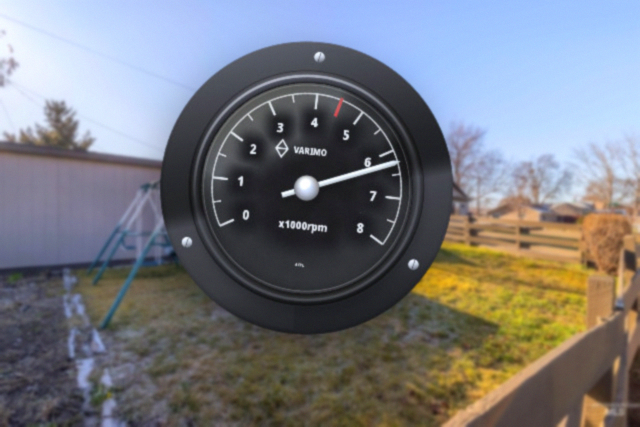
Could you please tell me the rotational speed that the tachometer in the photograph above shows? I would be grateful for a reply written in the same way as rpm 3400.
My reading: rpm 6250
